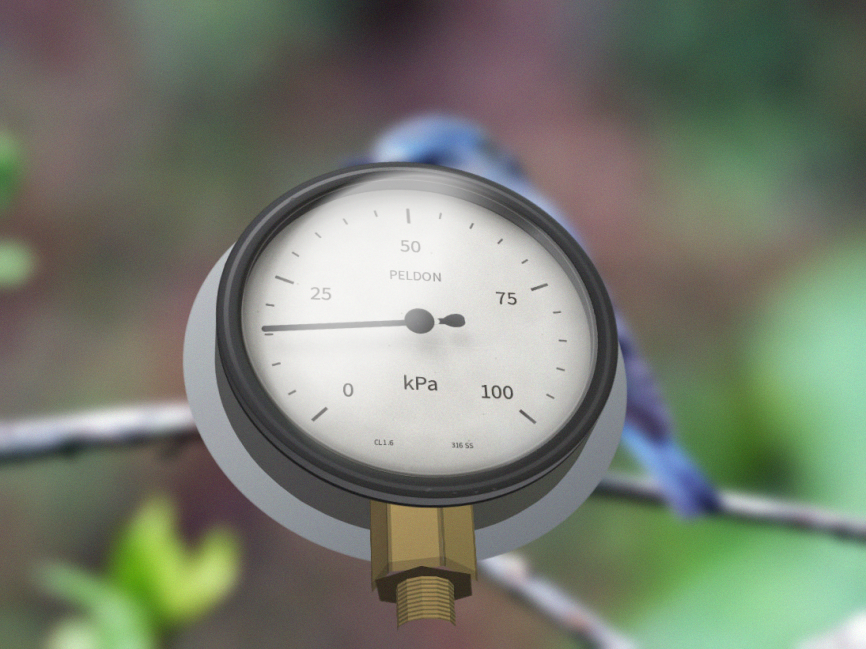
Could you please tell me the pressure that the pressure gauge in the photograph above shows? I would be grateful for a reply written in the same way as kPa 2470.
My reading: kPa 15
